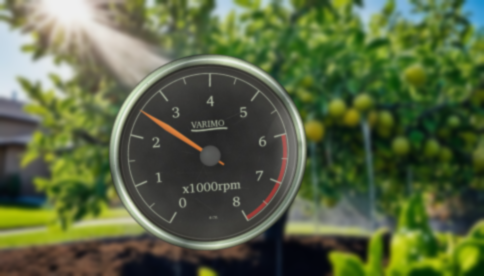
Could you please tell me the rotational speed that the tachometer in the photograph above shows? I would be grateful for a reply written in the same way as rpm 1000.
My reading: rpm 2500
